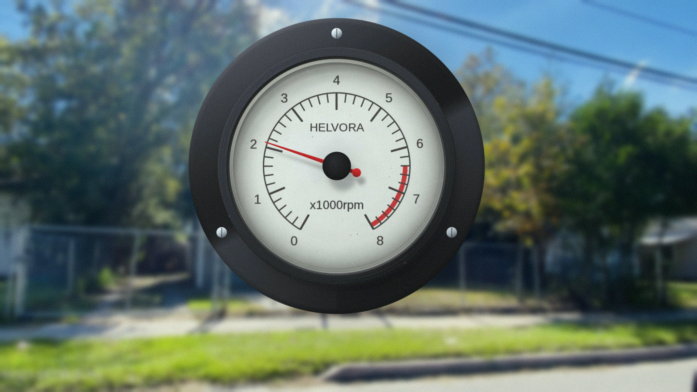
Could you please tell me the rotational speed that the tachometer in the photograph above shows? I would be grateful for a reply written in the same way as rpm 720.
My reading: rpm 2100
